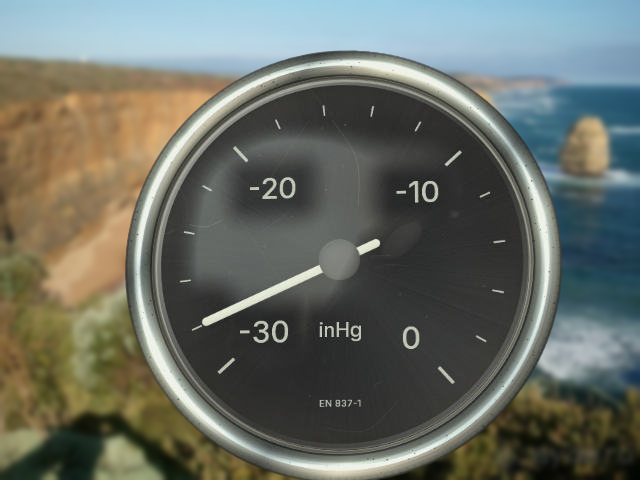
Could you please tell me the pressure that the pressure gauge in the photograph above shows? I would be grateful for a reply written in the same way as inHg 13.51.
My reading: inHg -28
